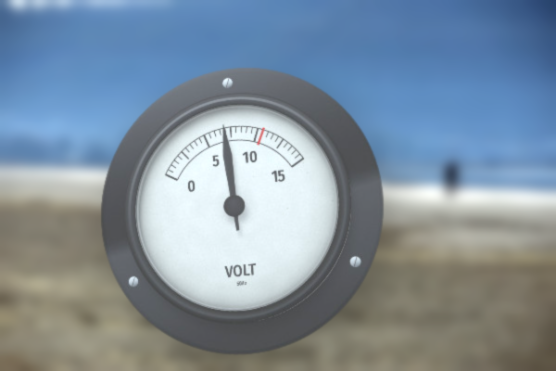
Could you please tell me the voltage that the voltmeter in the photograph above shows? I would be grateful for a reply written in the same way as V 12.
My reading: V 7
